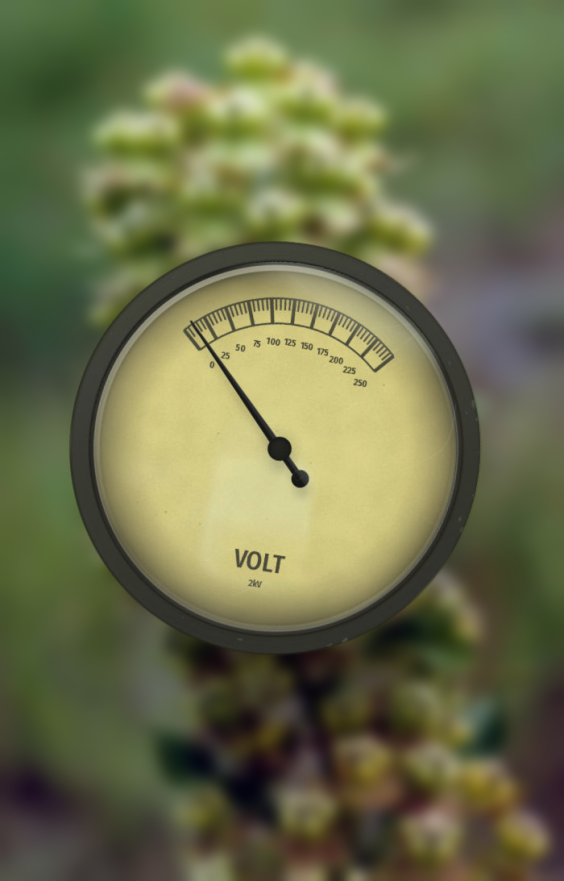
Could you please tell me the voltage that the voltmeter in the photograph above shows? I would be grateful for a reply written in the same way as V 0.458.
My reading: V 10
